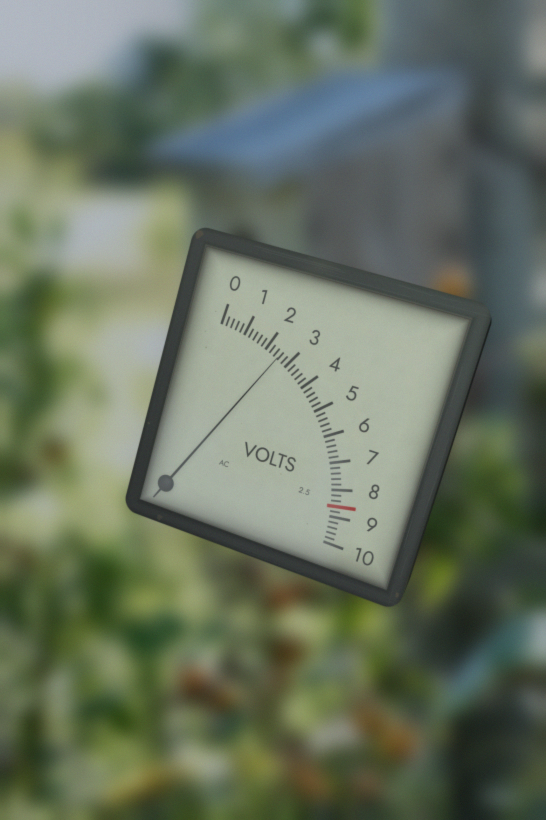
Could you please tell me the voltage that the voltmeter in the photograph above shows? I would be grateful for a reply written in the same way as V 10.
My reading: V 2.6
